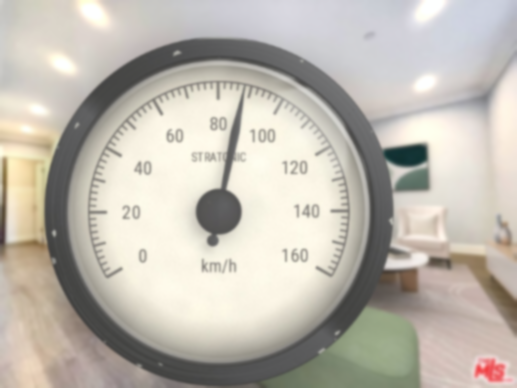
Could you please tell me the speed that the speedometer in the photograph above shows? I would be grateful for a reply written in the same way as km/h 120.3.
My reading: km/h 88
